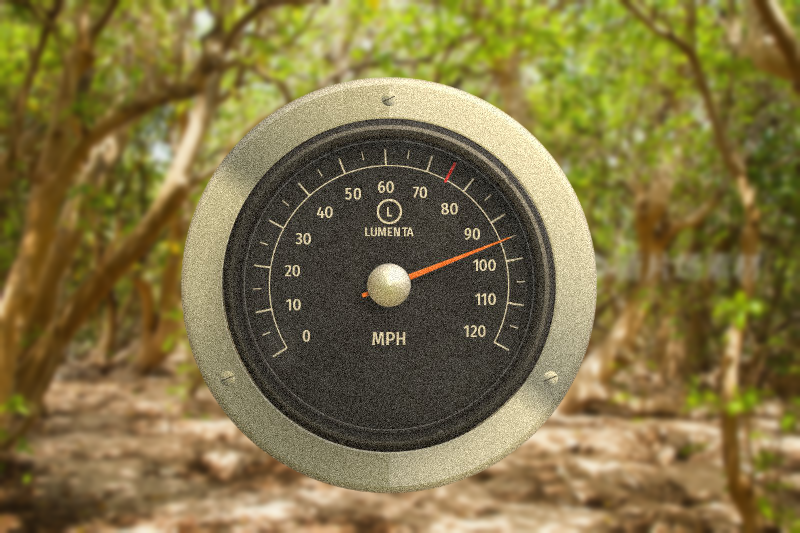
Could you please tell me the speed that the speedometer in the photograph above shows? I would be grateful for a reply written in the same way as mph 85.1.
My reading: mph 95
